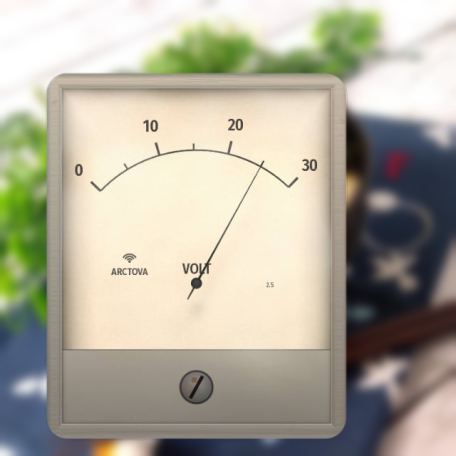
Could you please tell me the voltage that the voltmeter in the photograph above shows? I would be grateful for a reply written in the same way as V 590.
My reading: V 25
